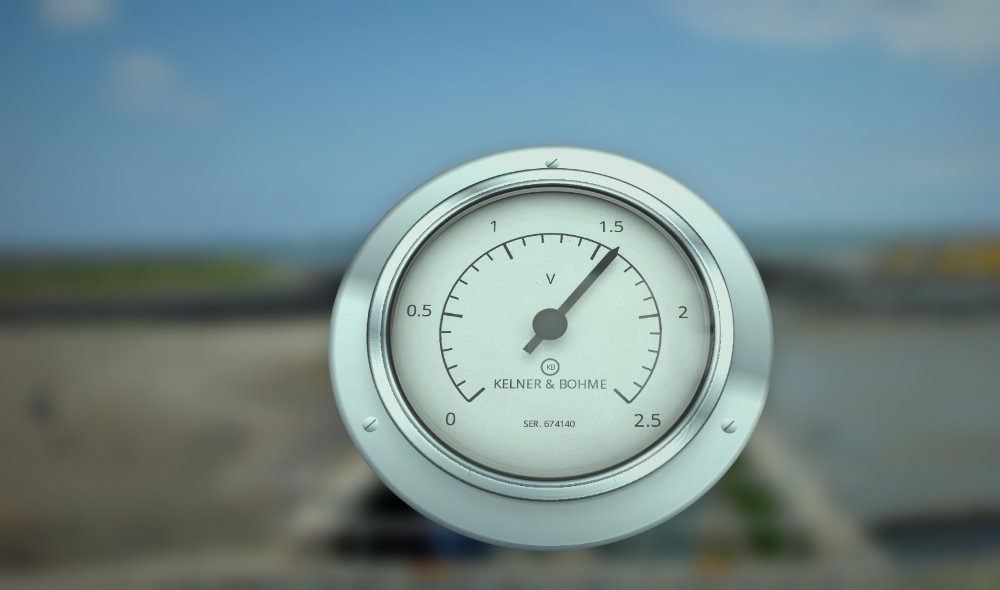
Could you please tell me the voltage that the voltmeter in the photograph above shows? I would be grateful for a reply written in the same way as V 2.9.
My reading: V 1.6
